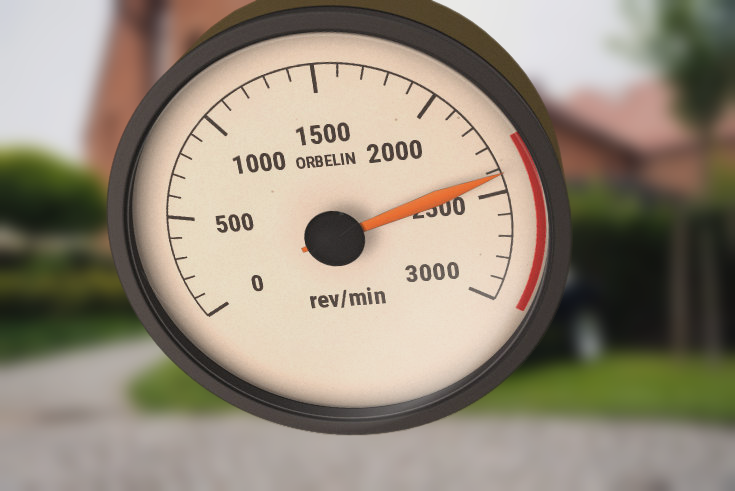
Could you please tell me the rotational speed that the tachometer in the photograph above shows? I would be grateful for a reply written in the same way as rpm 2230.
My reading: rpm 2400
